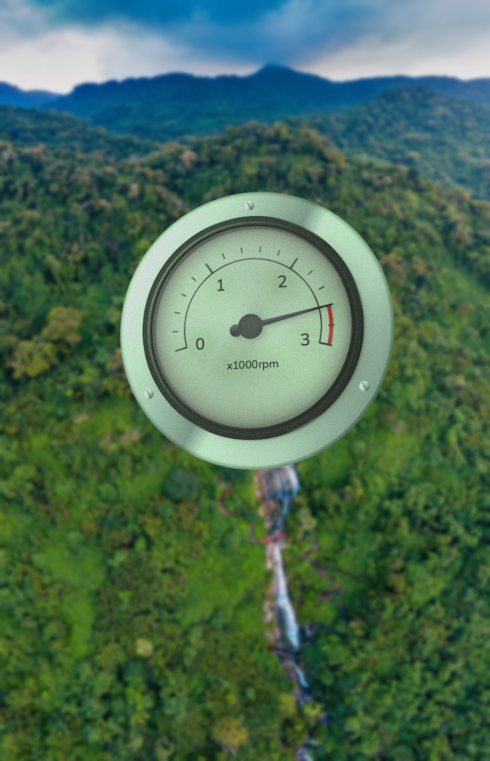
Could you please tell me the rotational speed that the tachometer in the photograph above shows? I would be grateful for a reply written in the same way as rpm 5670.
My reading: rpm 2600
